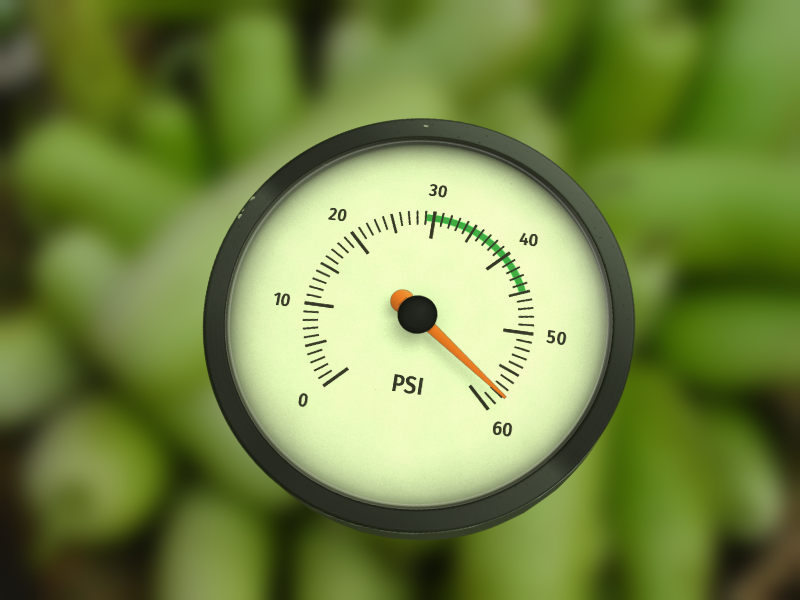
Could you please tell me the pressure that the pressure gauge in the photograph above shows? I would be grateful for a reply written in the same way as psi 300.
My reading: psi 58
